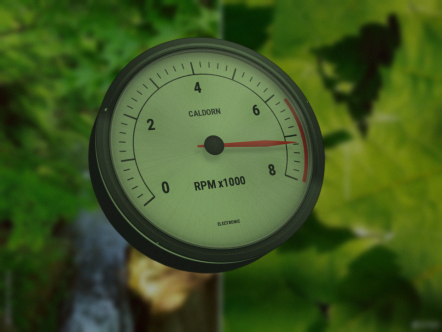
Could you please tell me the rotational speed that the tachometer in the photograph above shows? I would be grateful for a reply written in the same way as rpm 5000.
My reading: rpm 7200
